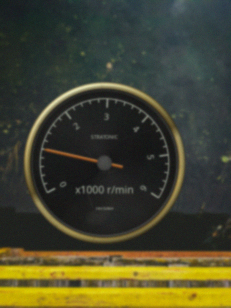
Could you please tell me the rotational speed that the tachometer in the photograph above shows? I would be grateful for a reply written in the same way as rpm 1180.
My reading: rpm 1000
